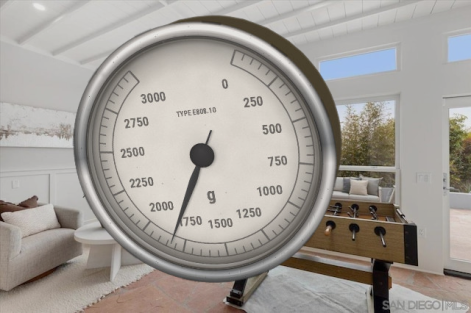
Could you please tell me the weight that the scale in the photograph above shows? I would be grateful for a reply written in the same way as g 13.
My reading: g 1825
